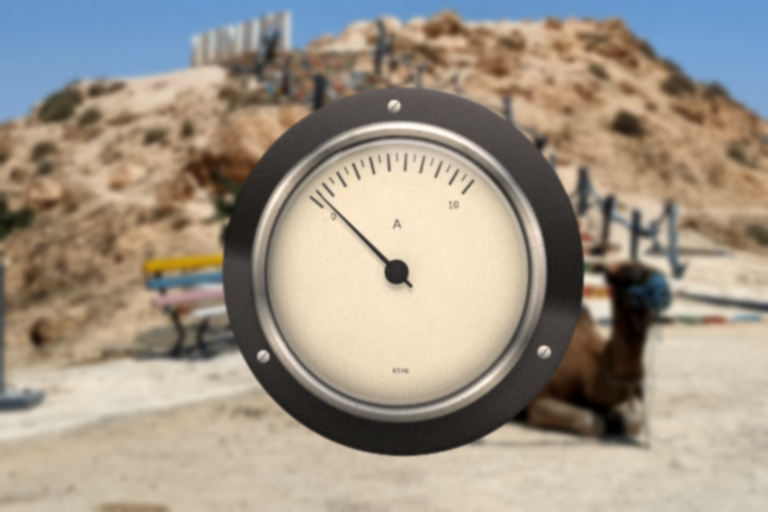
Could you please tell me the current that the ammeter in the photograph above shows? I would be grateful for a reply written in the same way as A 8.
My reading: A 0.5
